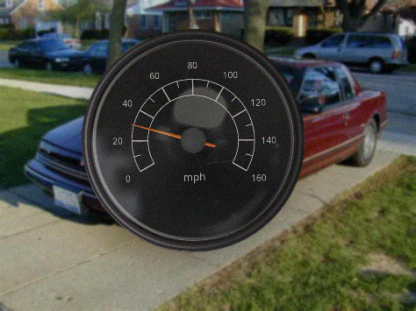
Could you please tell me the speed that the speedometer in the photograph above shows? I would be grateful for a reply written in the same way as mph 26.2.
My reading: mph 30
